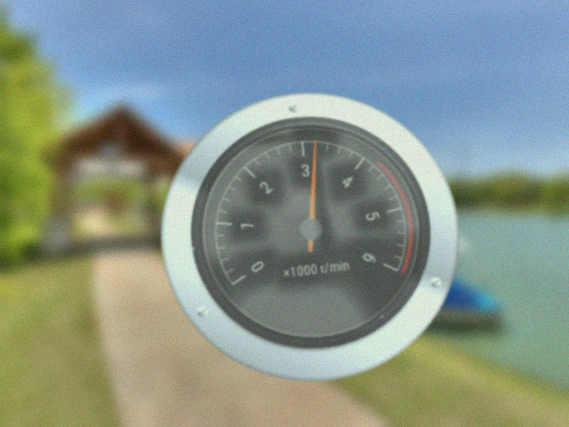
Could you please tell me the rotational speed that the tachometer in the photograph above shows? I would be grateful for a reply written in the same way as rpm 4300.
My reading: rpm 3200
